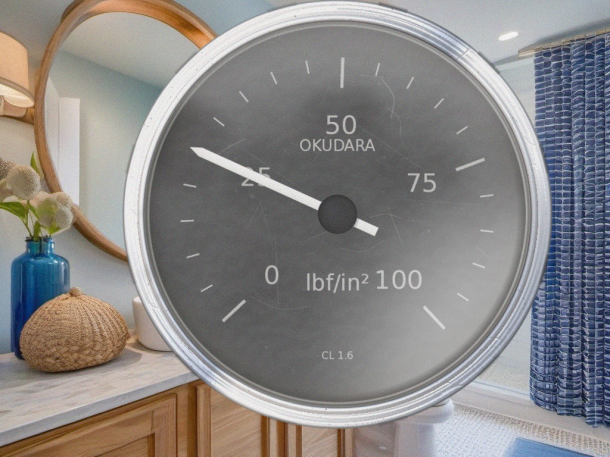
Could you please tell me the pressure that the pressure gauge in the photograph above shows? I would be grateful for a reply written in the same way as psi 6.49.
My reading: psi 25
